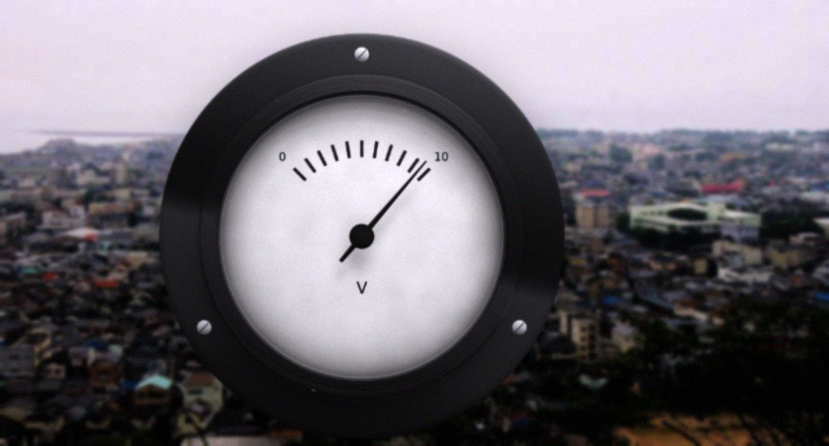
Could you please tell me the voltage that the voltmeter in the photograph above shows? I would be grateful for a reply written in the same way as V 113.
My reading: V 9.5
